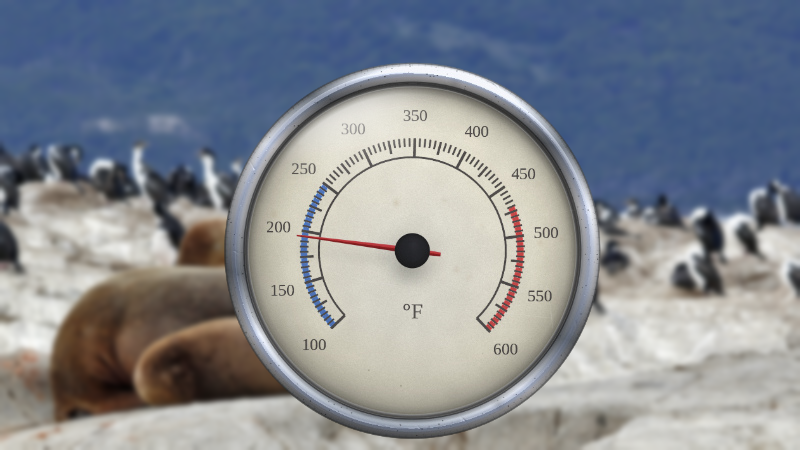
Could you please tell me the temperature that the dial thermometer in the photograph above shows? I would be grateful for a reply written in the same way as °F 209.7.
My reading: °F 195
